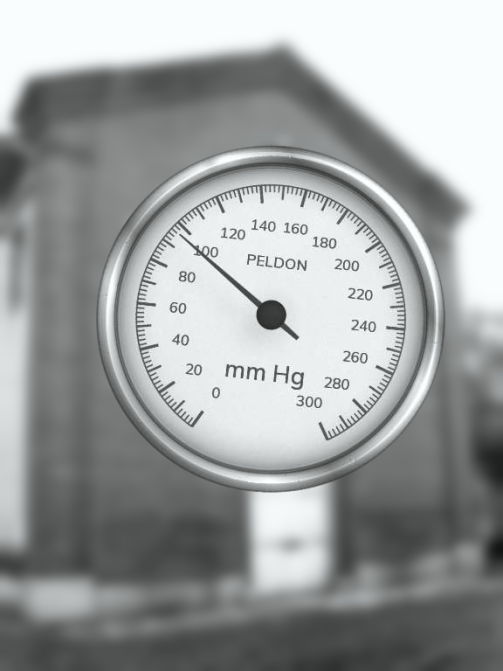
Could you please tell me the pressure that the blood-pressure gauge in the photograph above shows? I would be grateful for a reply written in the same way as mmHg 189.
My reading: mmHg 96
